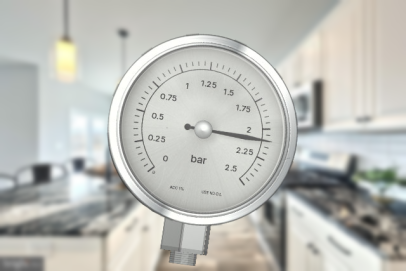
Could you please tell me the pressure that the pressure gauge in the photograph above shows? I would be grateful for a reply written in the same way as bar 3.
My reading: bar 2.1
